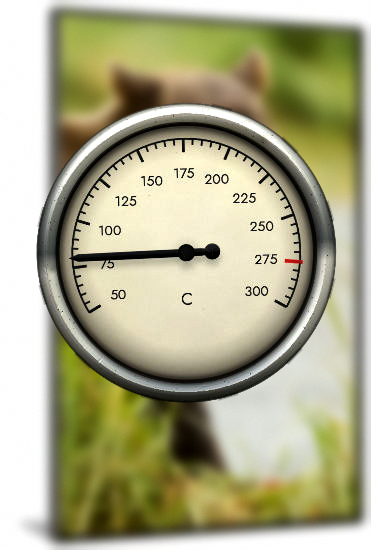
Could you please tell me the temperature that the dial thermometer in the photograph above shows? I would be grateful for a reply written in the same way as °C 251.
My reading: °C 80
